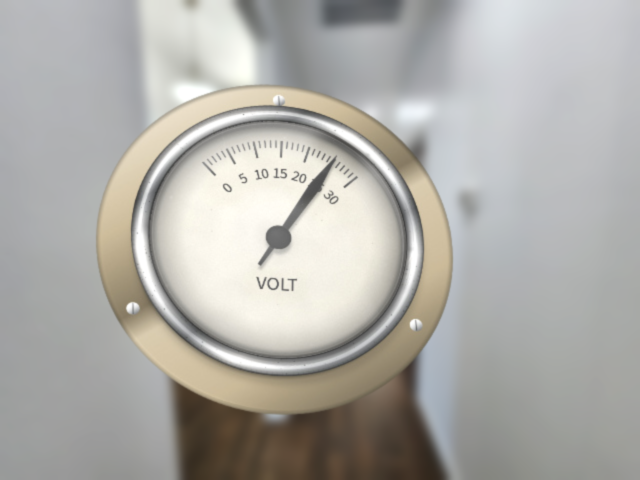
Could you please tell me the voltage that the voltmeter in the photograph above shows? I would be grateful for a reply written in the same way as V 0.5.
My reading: V 25
